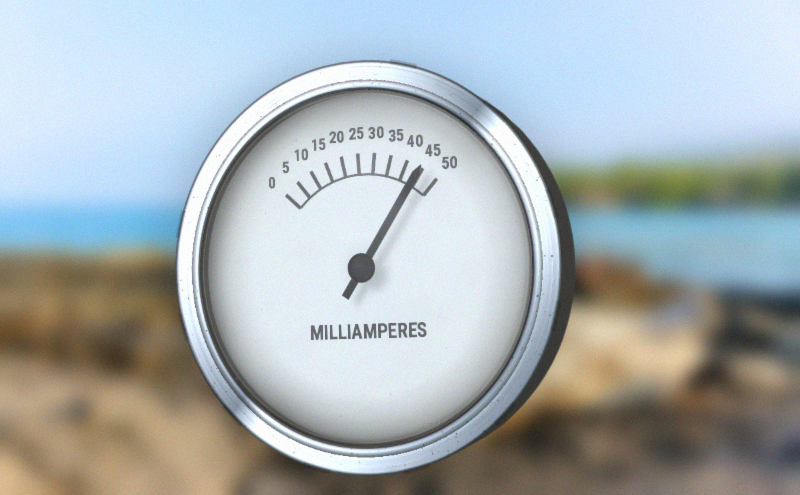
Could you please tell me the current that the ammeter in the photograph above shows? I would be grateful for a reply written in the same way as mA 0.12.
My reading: mA 45
